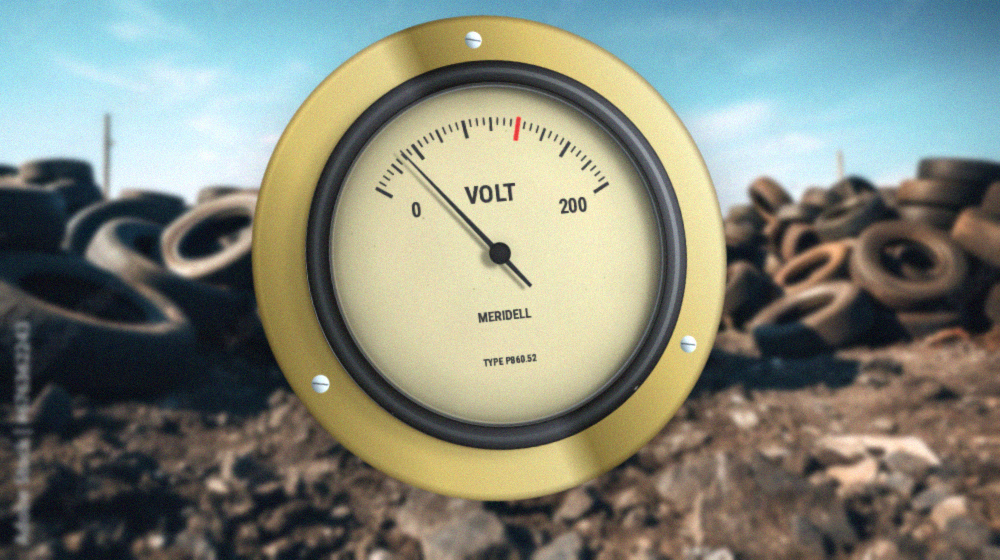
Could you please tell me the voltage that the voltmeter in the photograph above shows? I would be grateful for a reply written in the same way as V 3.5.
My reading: V 30
